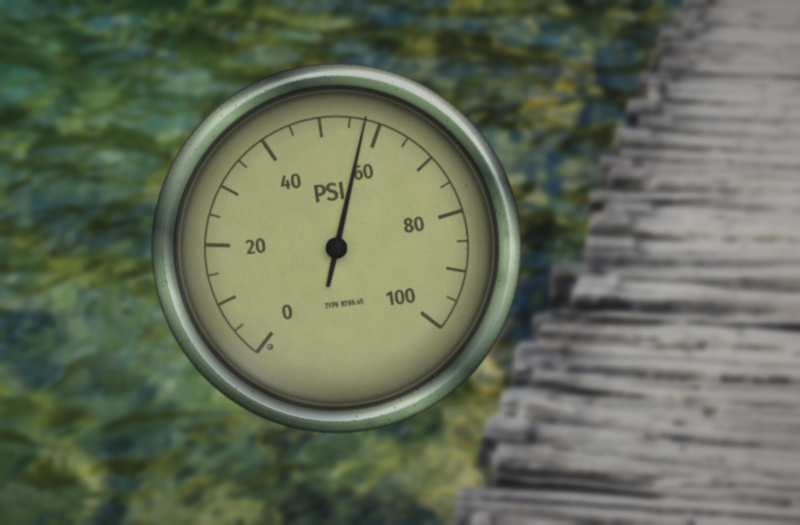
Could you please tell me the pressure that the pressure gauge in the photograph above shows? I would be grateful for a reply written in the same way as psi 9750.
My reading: psi 57.5
